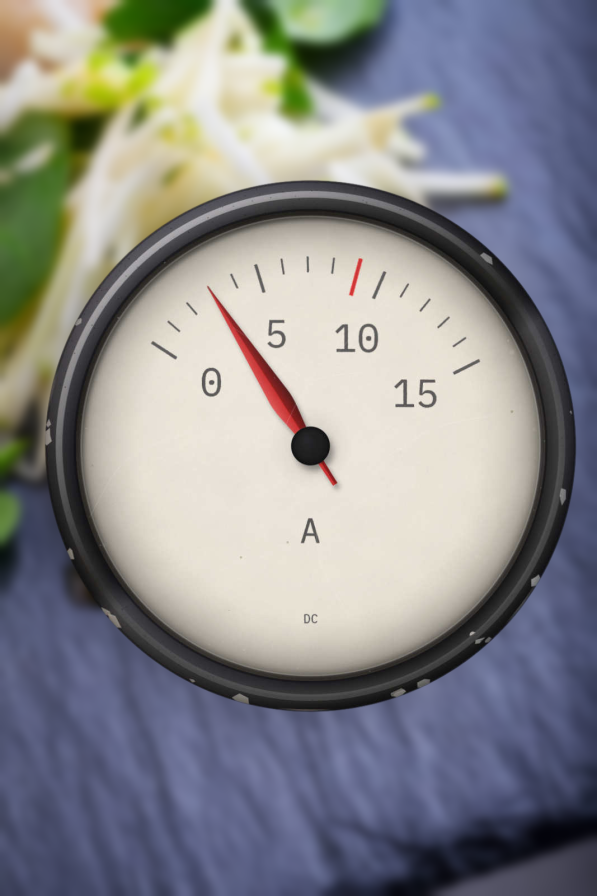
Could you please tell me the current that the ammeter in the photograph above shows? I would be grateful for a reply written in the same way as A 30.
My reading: A 3
